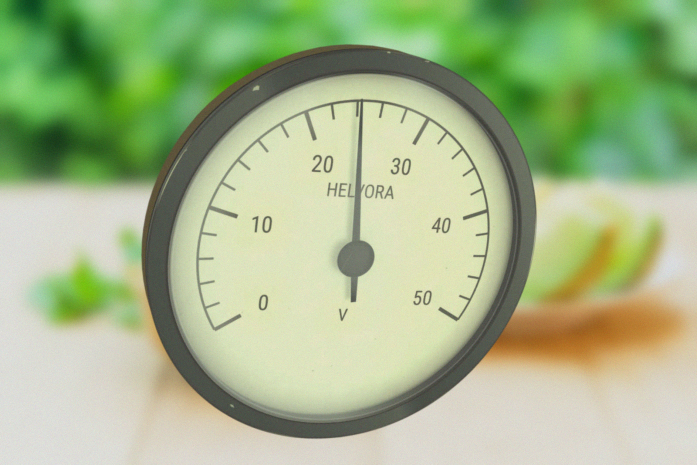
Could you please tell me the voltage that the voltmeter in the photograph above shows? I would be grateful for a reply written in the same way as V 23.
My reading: V 24
